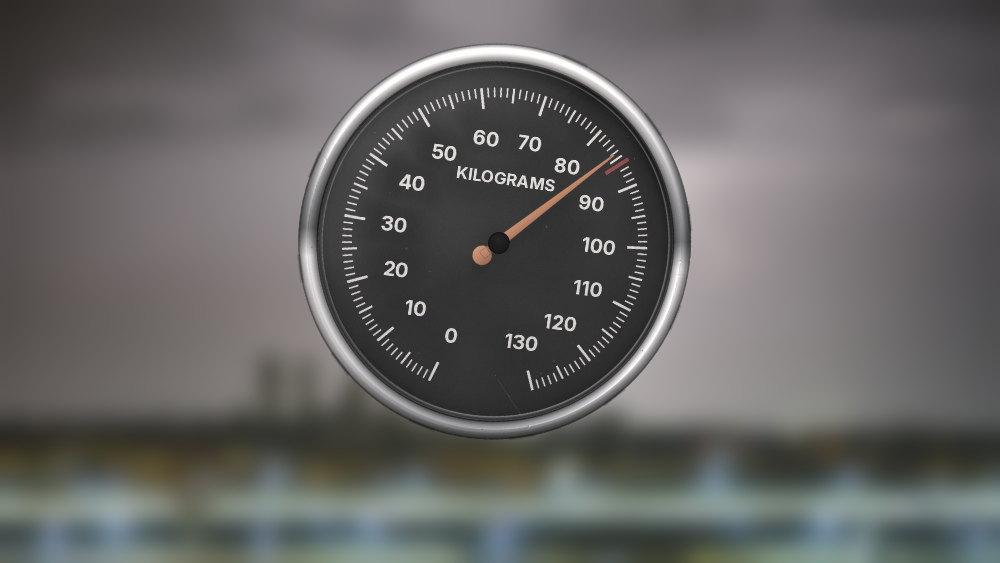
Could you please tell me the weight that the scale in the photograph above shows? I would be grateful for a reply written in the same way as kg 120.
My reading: kg 84
